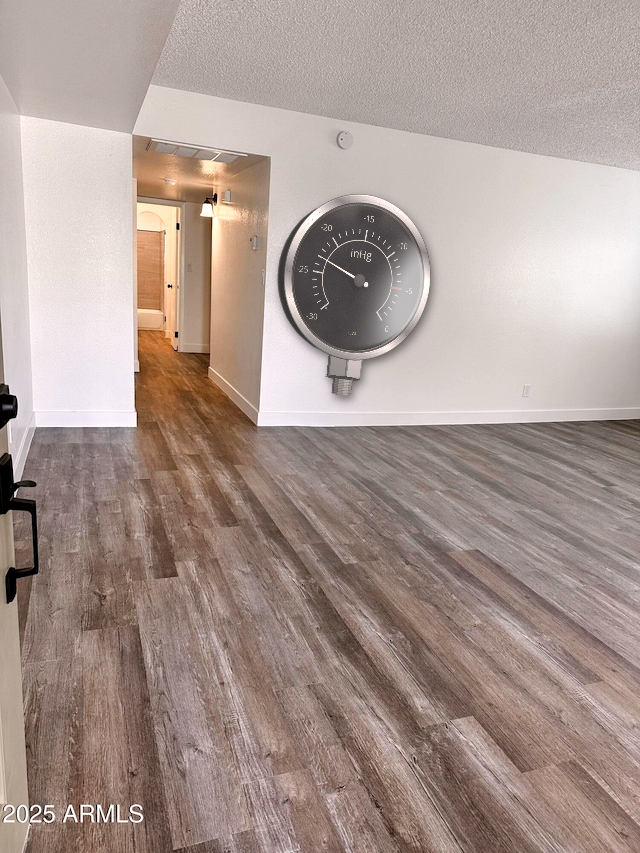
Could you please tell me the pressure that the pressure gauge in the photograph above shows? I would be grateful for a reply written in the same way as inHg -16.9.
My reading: inHg -23
